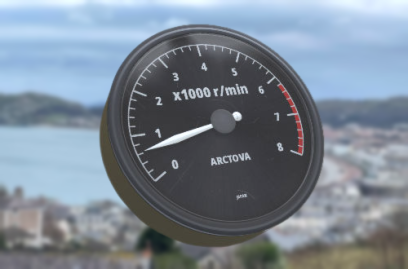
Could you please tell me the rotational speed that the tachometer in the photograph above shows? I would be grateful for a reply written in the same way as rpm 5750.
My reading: rpm 600
